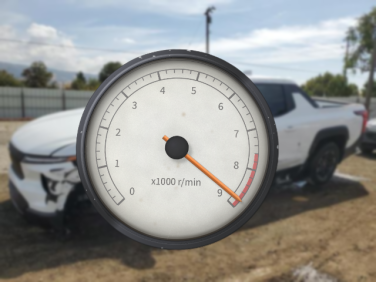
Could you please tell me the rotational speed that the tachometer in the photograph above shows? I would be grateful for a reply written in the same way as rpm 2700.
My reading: rpm 8800
